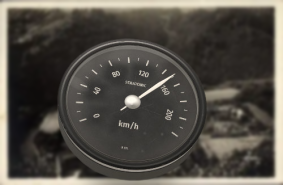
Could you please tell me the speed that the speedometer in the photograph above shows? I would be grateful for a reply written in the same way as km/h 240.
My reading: km/h 150
